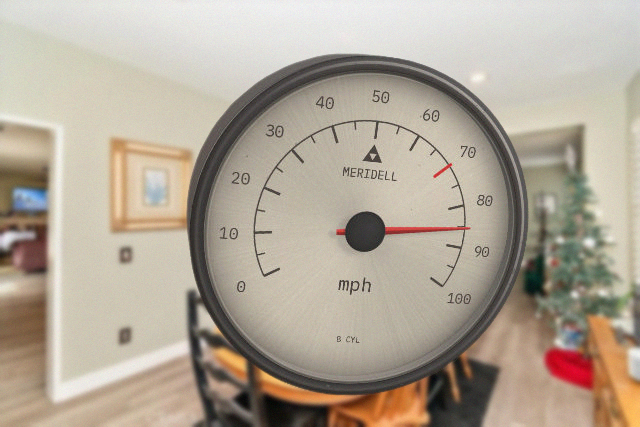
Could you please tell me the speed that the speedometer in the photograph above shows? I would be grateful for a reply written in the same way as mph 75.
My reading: mph 85
